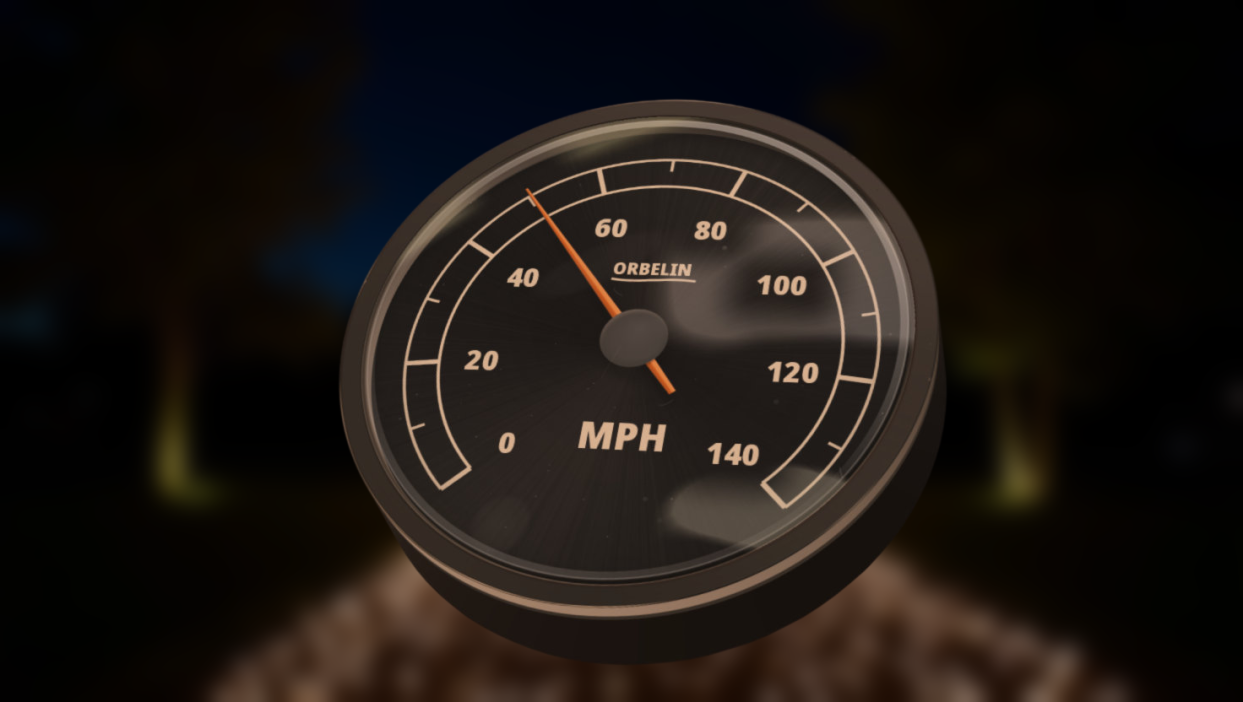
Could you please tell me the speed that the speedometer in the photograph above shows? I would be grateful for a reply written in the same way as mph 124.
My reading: mph 50
